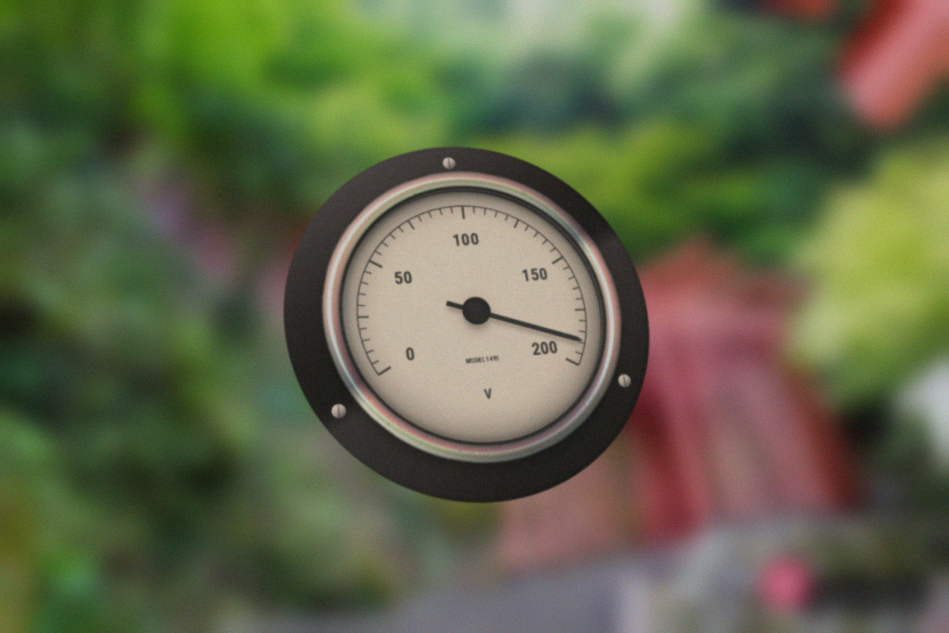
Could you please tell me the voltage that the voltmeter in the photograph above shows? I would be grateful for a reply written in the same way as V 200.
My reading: V 190
